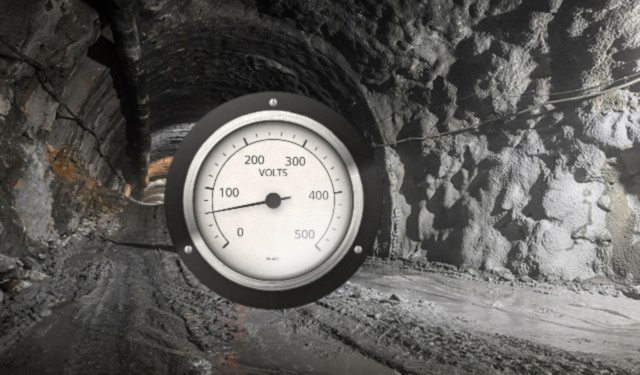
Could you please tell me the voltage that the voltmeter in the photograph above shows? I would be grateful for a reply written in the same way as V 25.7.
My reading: V 60
